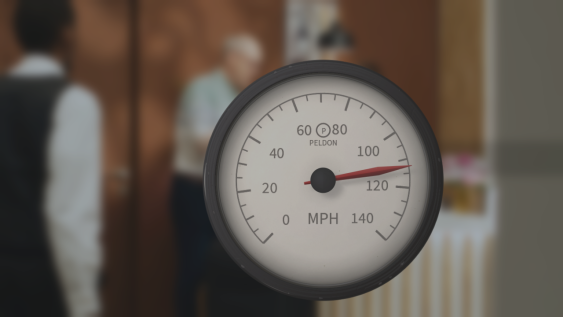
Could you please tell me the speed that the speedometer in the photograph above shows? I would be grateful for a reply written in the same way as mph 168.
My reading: mph 112.5
